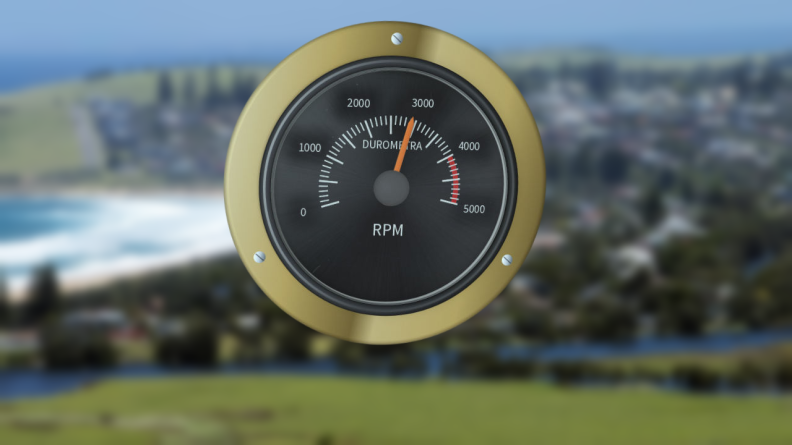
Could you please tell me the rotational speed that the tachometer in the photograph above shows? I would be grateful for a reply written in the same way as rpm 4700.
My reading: rpm 2900
